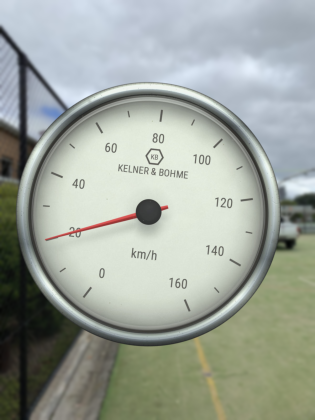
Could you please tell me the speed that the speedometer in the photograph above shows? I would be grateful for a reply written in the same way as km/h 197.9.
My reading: km/h 20
